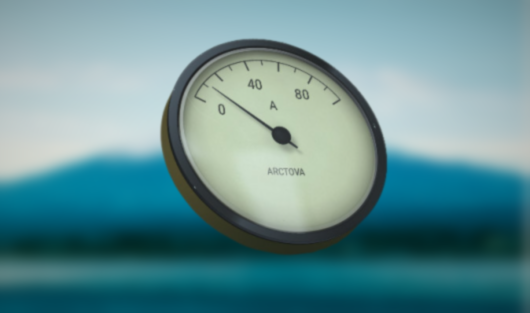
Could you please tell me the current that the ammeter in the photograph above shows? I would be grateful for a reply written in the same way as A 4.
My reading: A 10
